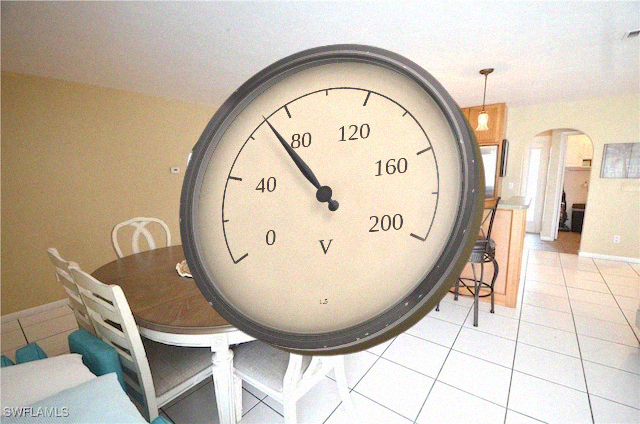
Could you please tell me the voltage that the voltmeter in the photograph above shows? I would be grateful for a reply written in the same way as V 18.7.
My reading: V 70
